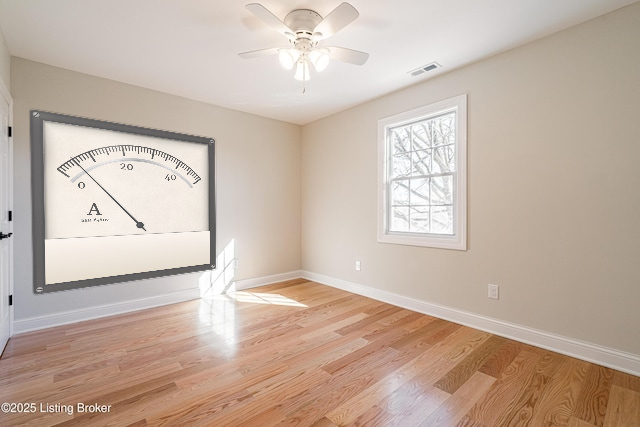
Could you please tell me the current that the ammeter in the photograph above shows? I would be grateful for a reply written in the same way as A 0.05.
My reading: A 5
